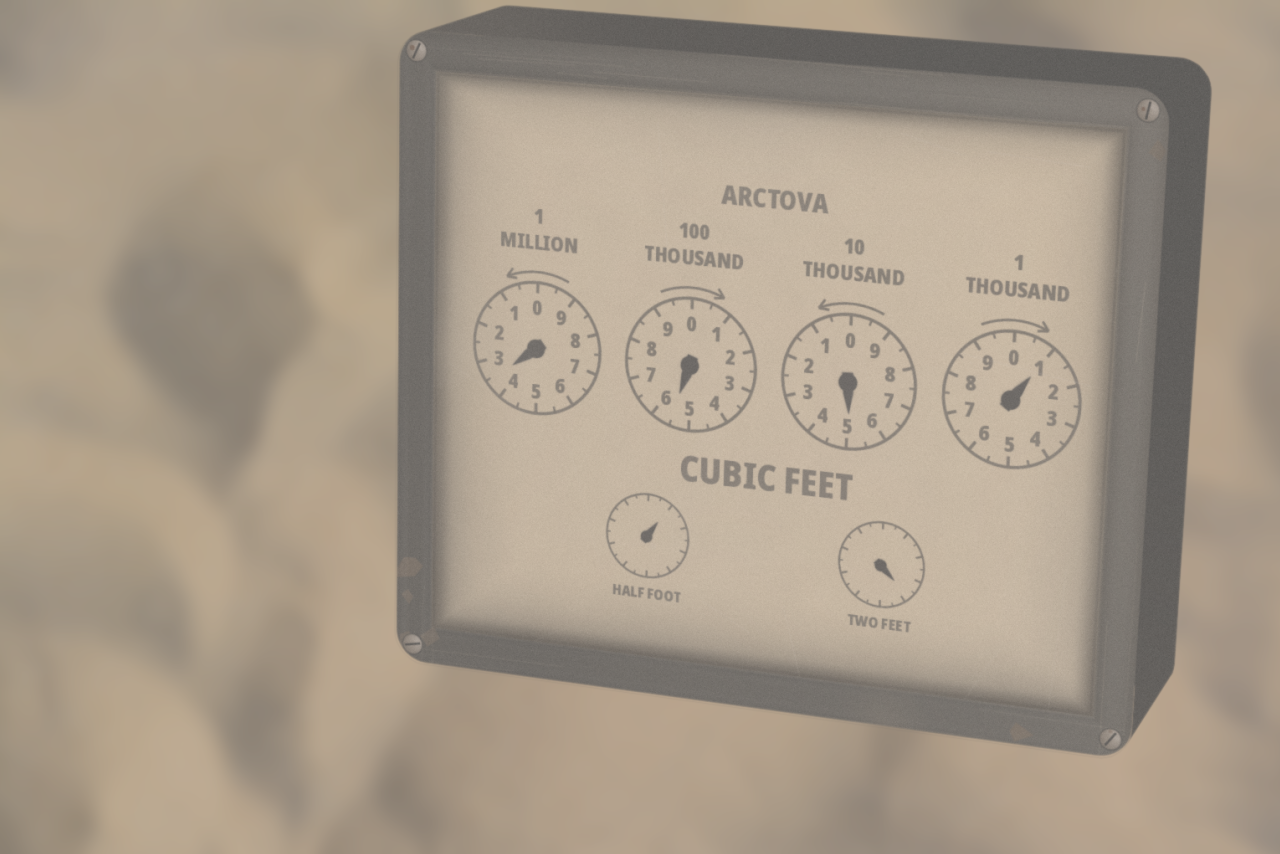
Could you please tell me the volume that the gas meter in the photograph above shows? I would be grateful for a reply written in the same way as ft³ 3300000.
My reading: ft³ 355100
